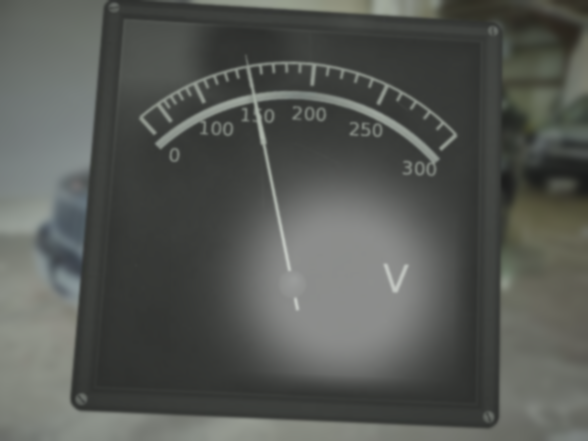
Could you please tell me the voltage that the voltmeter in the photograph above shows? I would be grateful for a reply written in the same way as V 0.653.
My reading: V 150
